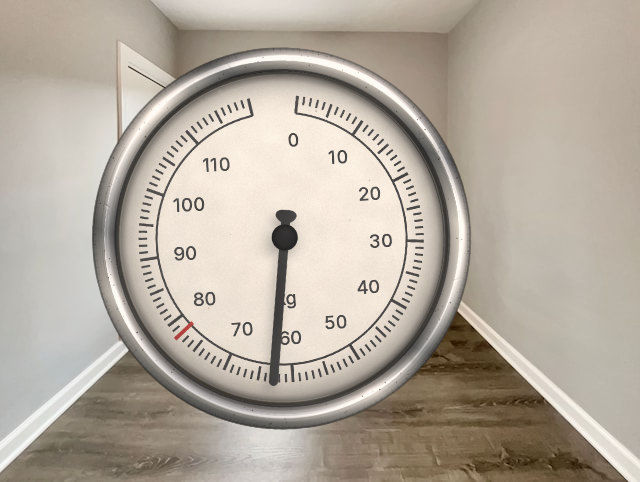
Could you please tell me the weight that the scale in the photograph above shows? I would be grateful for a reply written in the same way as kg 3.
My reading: kg 63
